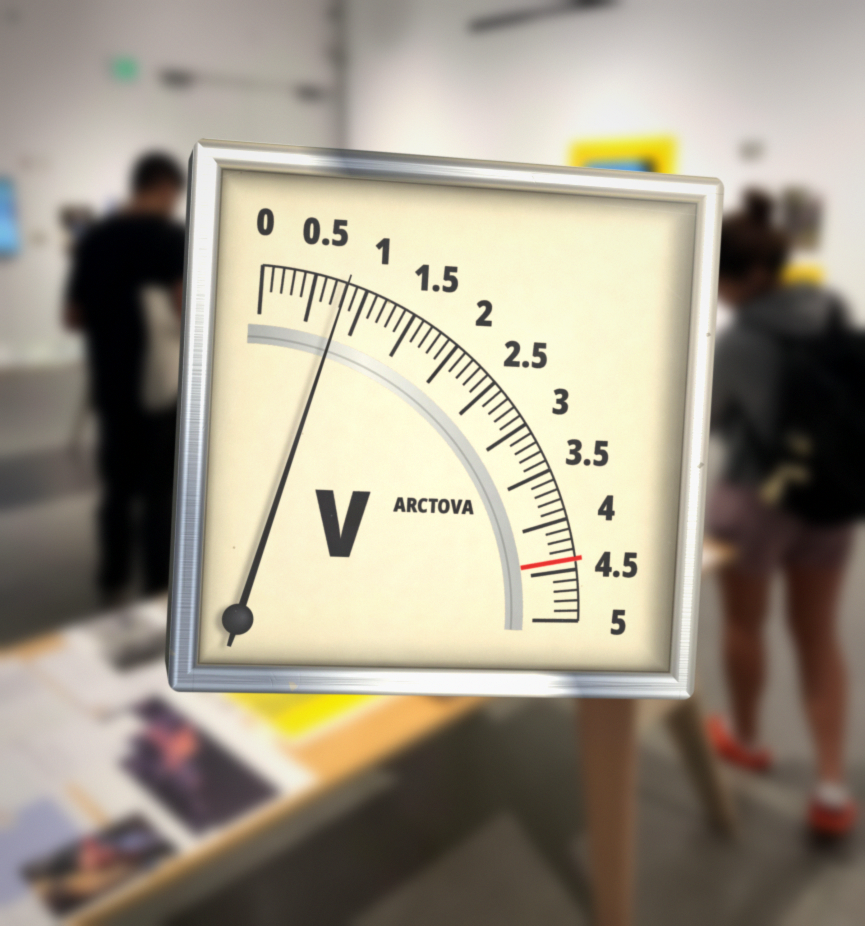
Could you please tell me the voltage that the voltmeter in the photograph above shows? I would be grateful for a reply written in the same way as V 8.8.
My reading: V 0.8
